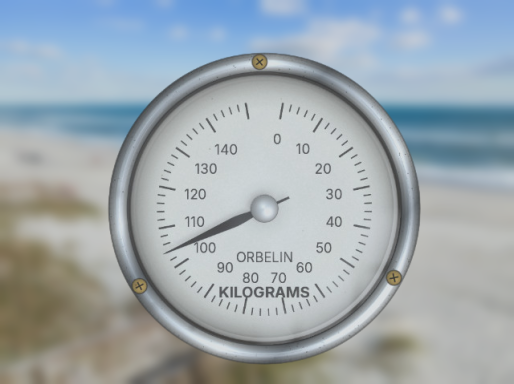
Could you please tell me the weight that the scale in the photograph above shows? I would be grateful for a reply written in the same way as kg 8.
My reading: kg 104
